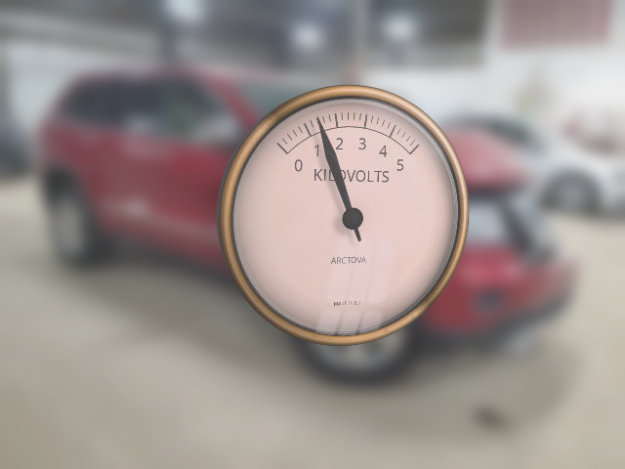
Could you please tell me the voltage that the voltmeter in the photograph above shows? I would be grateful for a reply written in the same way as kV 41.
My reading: kV 1.4
